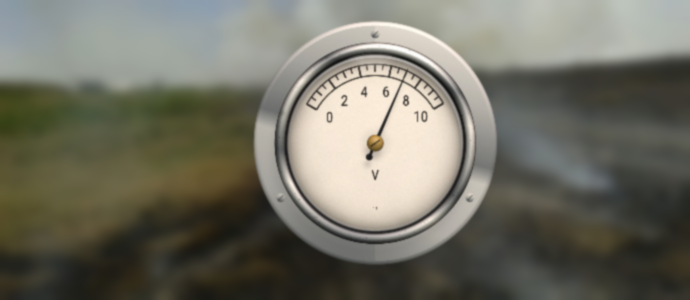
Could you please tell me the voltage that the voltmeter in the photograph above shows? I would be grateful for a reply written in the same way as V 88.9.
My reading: V 7
